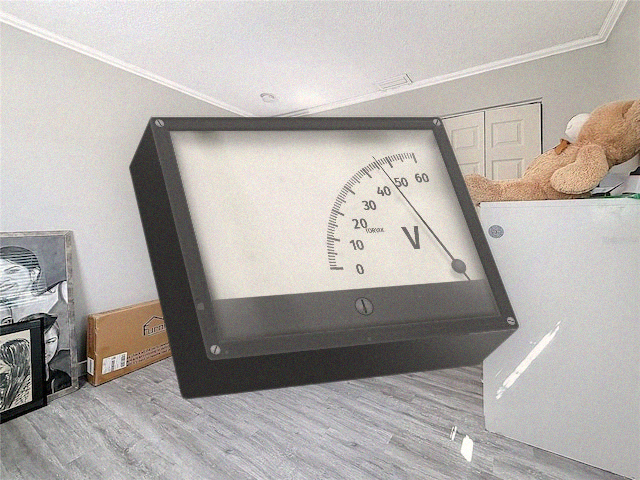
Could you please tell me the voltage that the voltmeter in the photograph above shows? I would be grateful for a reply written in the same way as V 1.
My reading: V 45
